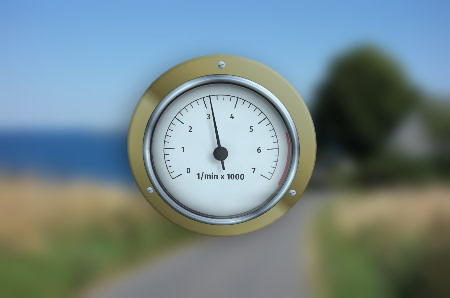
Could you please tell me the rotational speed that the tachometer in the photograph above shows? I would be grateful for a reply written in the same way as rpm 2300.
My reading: rpm 3200
